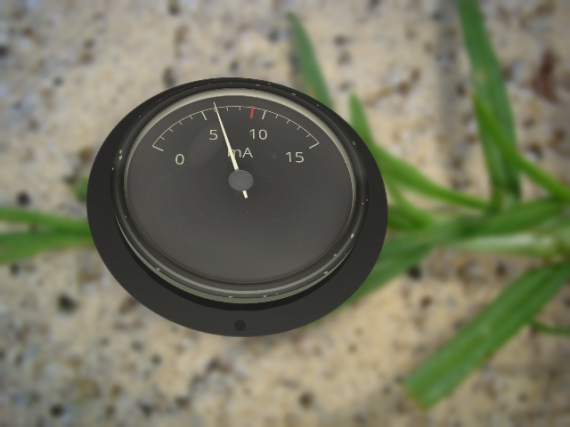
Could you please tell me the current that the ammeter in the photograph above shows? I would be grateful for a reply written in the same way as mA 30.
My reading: mA 6
